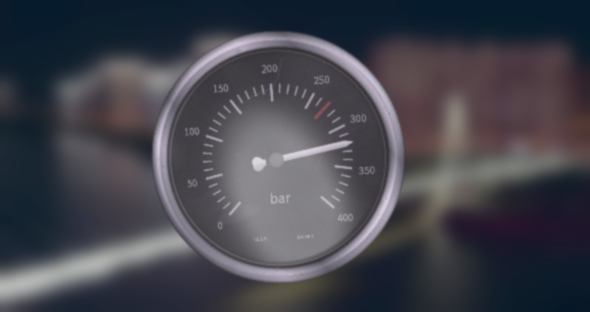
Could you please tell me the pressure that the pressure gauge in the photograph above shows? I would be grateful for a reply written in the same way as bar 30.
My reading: bar 320
